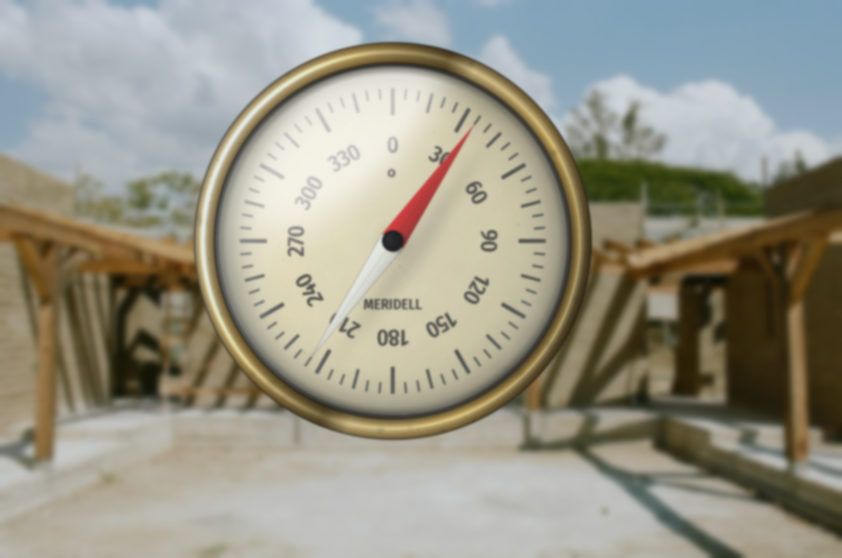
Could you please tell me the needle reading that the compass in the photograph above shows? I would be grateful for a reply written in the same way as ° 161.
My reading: ° 35
